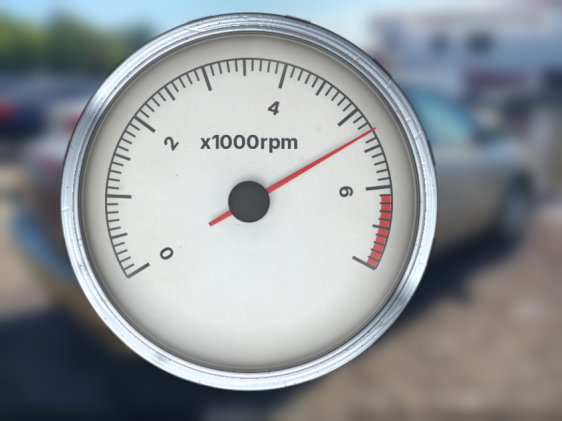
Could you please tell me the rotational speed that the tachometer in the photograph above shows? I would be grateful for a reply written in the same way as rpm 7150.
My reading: rpm 5300
